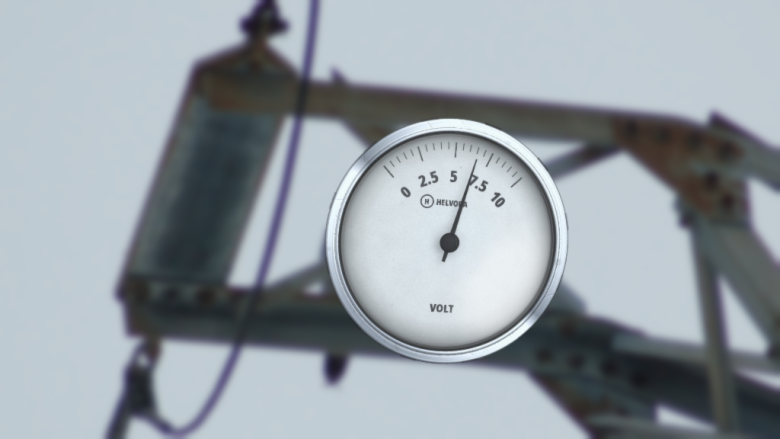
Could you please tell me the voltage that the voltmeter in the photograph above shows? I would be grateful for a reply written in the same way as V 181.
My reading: V 6.5
